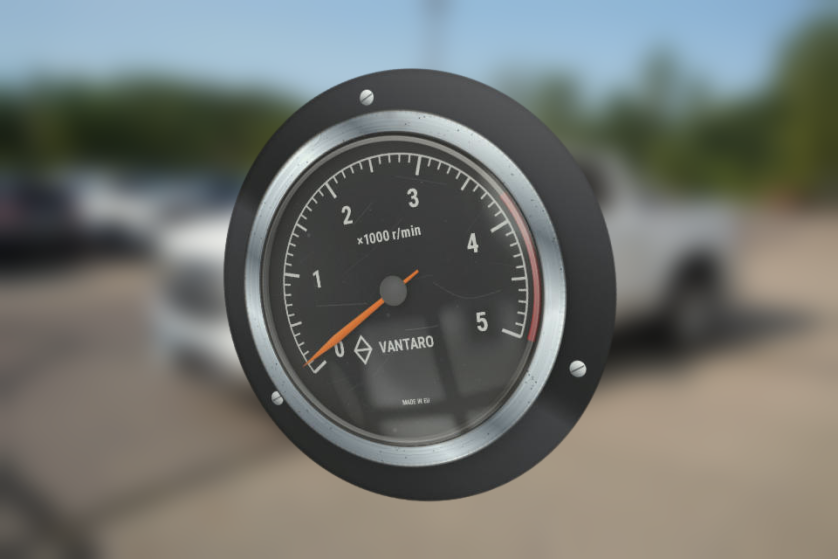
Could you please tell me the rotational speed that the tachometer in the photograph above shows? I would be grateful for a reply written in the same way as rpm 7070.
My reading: rpm 100
